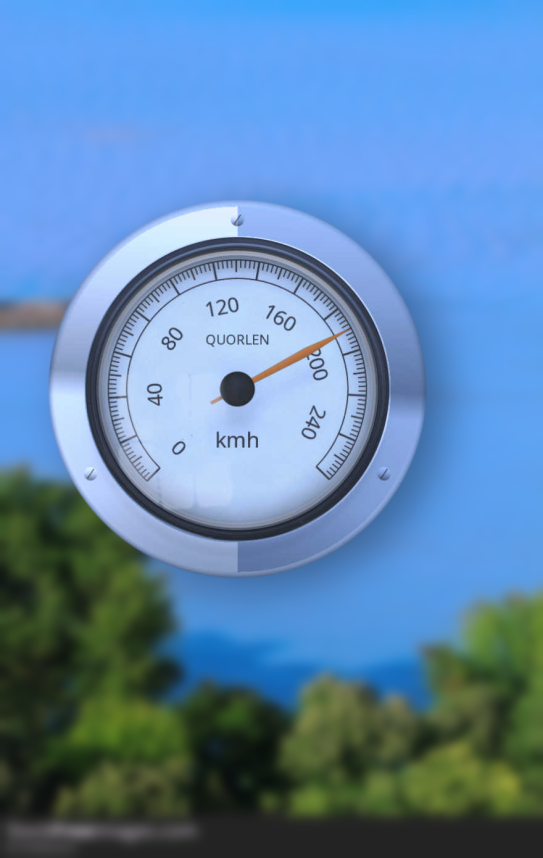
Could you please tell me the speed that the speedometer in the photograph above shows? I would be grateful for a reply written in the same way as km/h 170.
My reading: km/h 190
